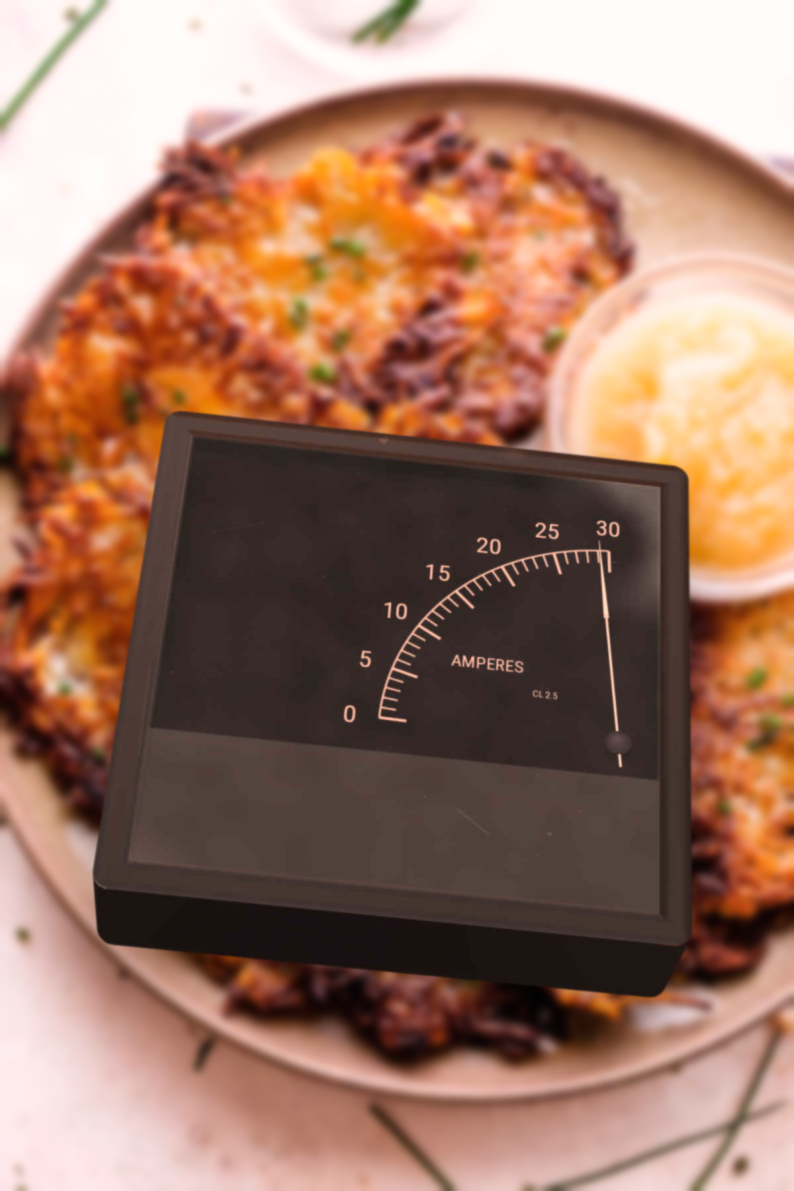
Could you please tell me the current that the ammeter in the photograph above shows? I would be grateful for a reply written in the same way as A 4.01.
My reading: A 29
